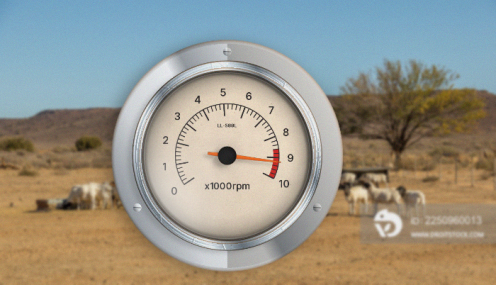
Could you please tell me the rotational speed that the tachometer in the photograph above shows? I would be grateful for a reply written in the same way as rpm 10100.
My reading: rpm 9200
